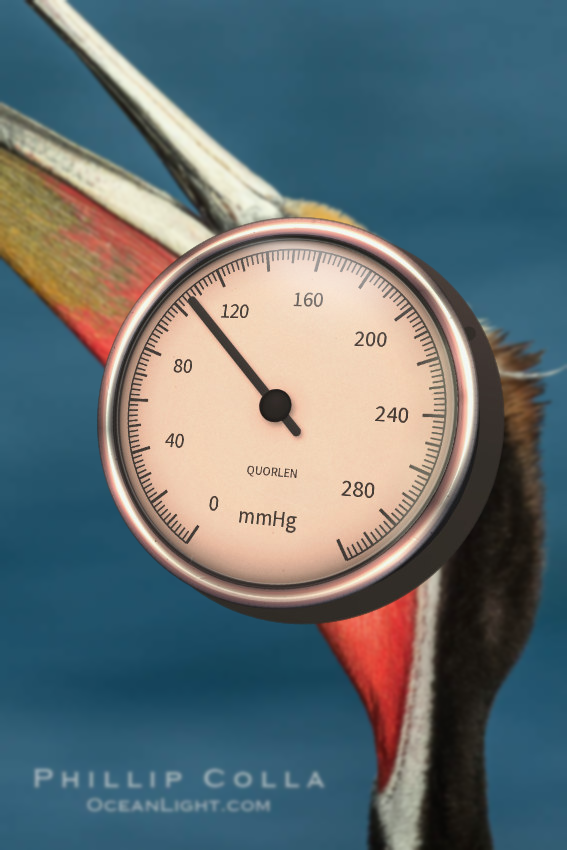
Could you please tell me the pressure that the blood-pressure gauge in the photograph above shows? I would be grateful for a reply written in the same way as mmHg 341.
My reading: mmHg 106
